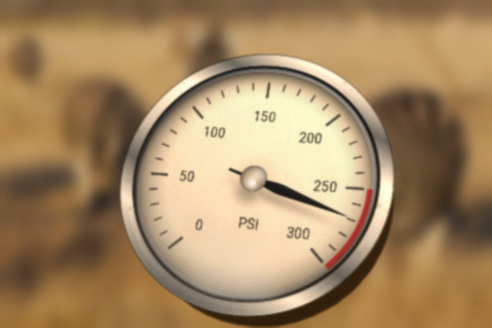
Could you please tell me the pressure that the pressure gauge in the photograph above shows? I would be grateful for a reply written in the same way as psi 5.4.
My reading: psi 270
